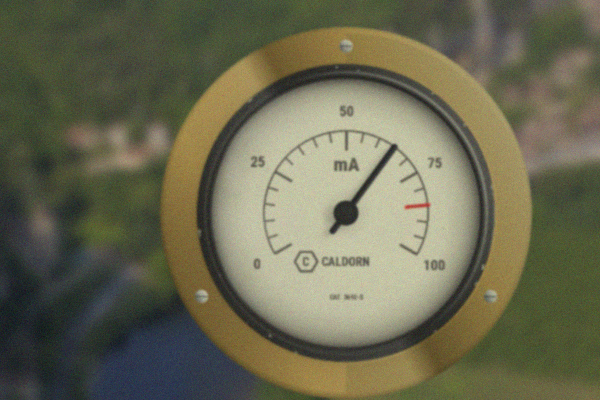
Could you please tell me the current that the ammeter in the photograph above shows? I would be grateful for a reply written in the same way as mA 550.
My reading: mA 65
